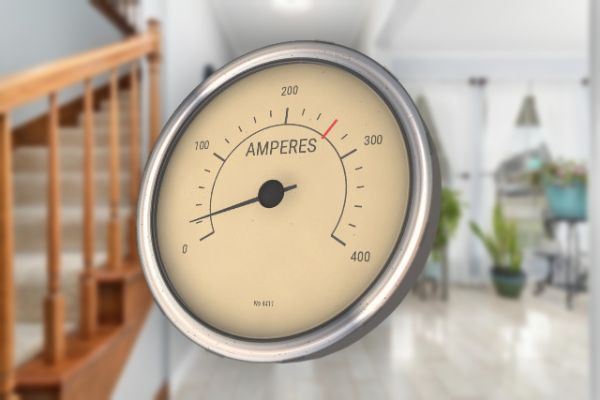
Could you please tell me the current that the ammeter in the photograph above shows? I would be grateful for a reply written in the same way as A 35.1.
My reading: A 20
